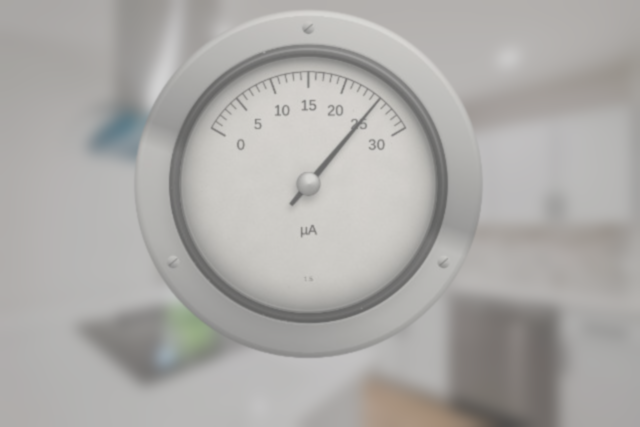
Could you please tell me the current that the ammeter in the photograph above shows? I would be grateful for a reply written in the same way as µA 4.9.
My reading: µA 25
